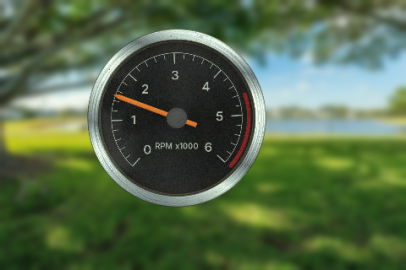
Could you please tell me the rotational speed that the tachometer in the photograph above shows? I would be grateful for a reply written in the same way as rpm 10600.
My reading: rpm 1500
